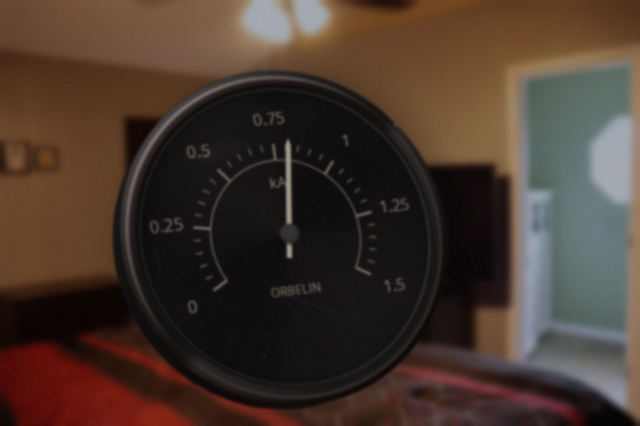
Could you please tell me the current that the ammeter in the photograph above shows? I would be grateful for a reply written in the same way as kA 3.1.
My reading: kA 0.8
